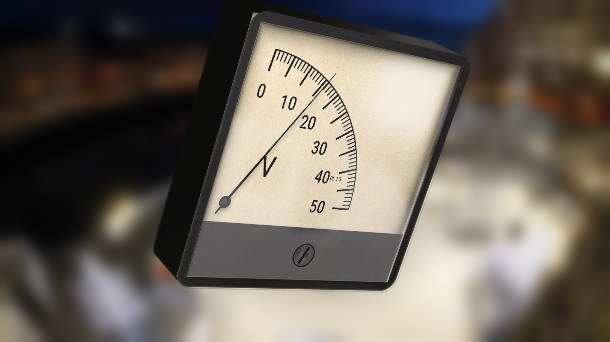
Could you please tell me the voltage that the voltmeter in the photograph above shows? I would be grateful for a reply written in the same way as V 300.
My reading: V 15
